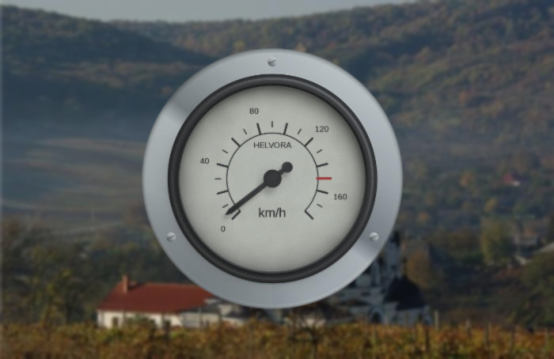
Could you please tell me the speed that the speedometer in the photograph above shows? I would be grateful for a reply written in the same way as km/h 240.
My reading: km/h 5
